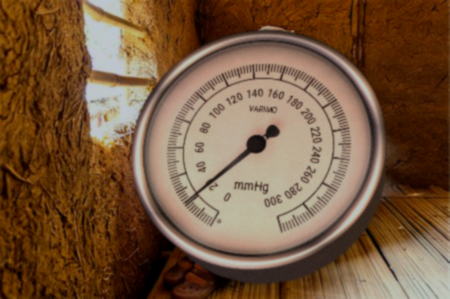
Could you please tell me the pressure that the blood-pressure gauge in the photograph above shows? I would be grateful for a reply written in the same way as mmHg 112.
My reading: mmHg 20
